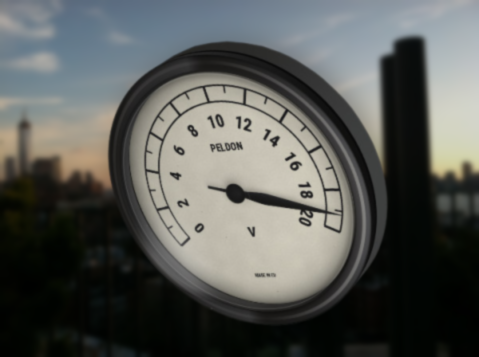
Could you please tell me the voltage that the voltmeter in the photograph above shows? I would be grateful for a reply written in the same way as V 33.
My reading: V 19
